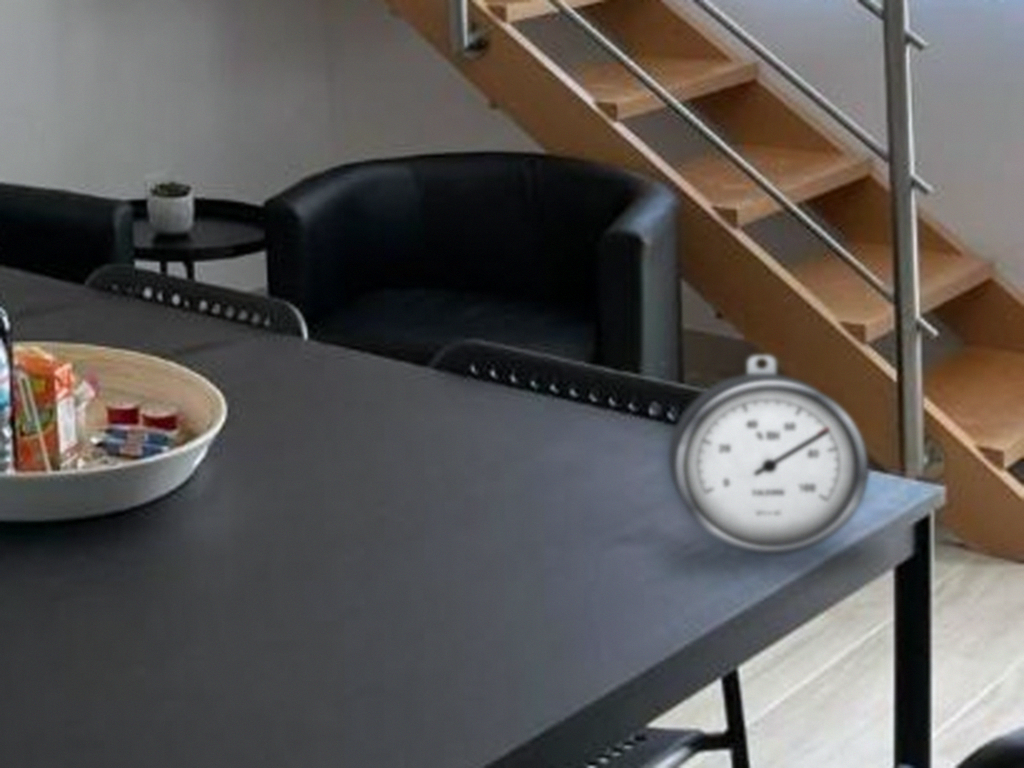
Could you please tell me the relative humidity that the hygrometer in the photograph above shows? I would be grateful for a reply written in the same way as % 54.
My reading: % 72
